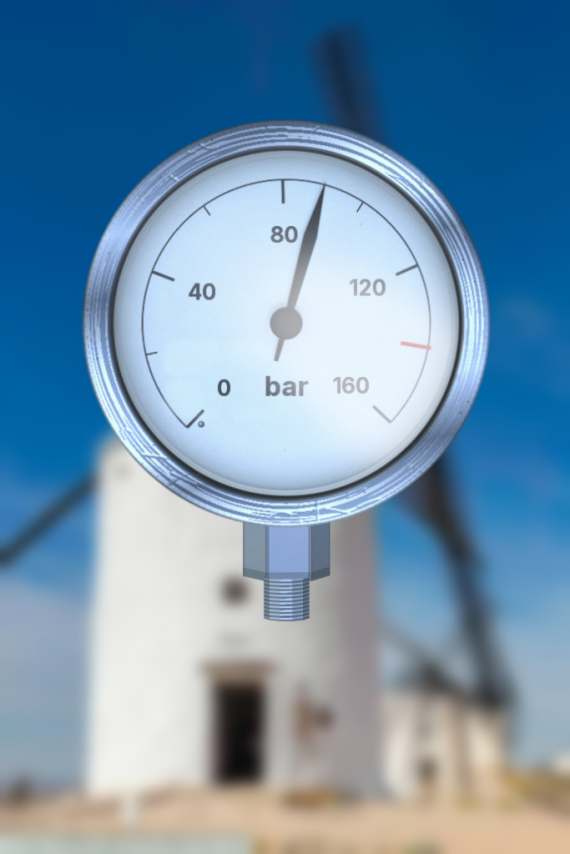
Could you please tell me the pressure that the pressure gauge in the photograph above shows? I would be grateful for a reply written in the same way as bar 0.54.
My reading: bar 90
